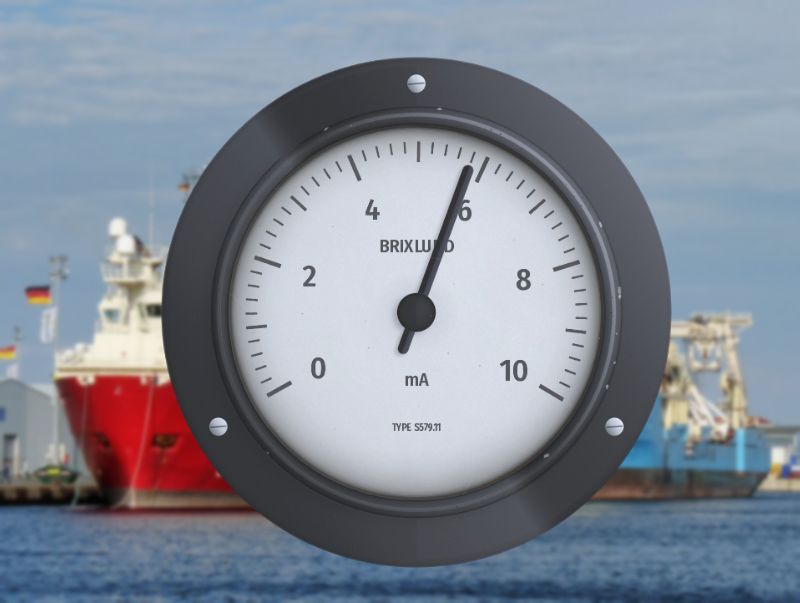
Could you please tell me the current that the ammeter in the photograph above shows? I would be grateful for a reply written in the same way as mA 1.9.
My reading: mA 5.8
